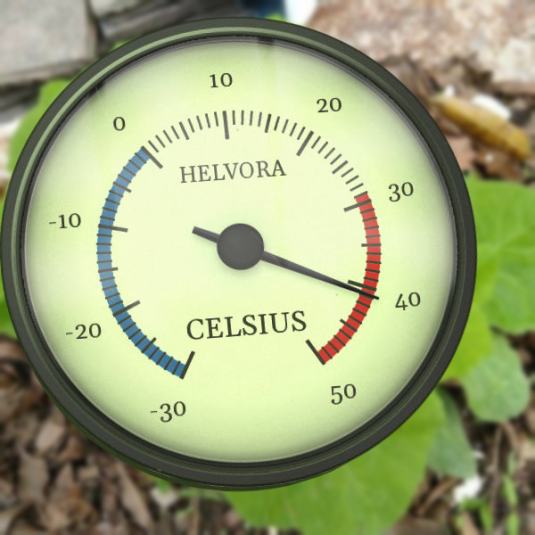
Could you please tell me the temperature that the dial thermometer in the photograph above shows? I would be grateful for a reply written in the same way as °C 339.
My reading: °C 41
